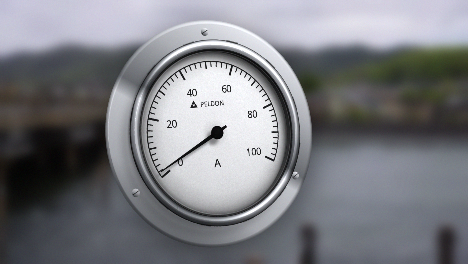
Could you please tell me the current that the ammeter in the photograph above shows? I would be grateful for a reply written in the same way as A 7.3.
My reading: A 2
